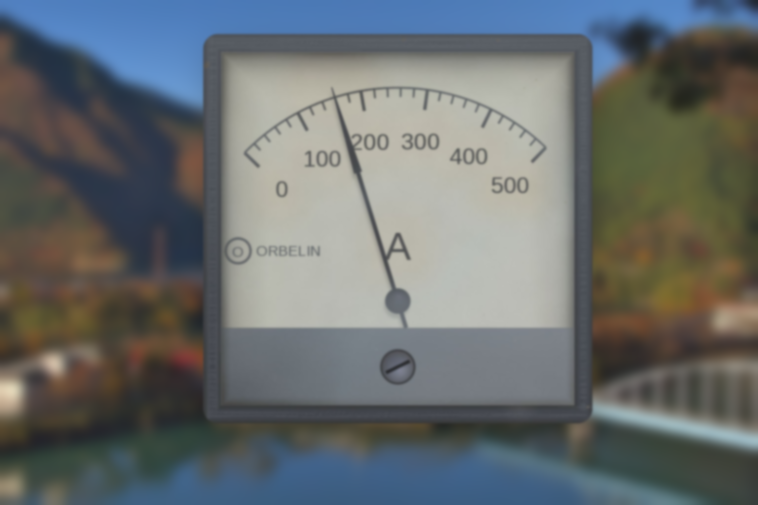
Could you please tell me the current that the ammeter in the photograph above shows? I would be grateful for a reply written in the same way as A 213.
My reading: A 160
